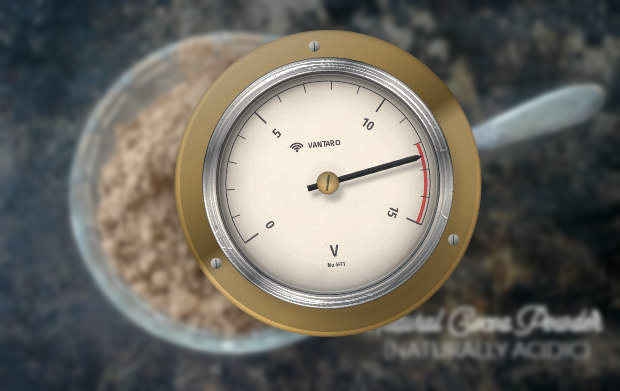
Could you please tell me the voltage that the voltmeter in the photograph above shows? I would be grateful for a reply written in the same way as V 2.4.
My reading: V 12.5
